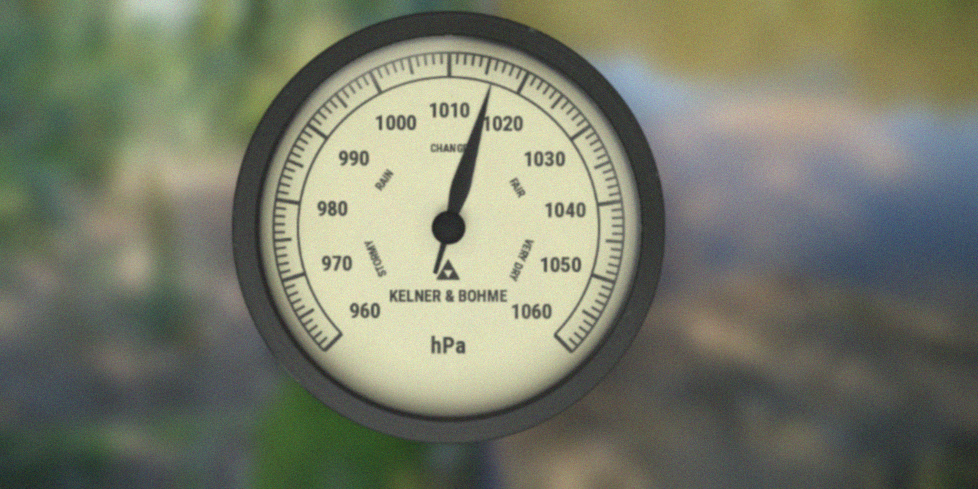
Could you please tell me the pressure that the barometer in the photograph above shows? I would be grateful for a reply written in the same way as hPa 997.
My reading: hPa 1016
